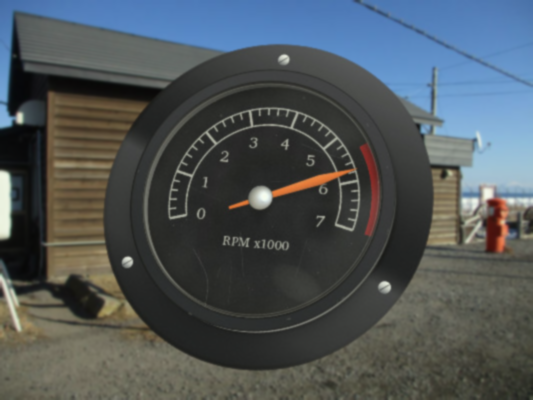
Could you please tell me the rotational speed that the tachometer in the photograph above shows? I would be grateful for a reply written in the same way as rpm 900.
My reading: rpm 5800
